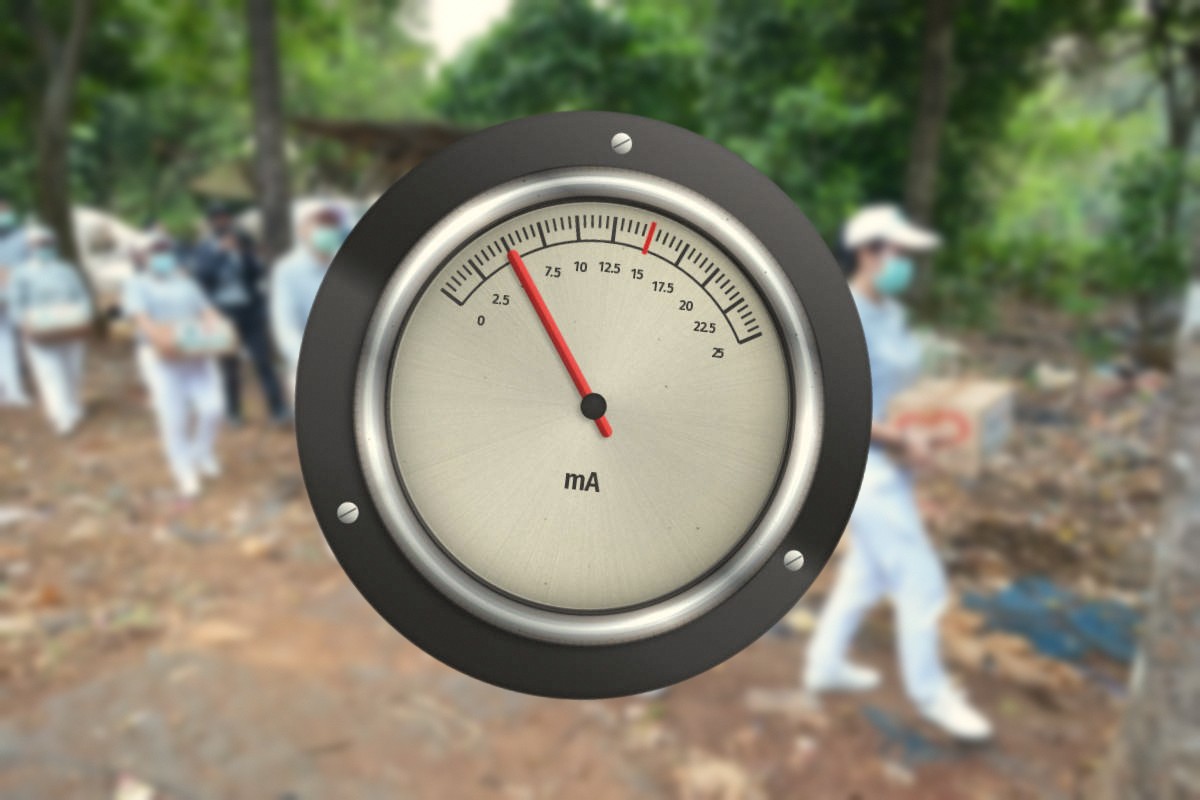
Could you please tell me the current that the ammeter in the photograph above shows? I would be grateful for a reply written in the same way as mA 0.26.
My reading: mA 5
